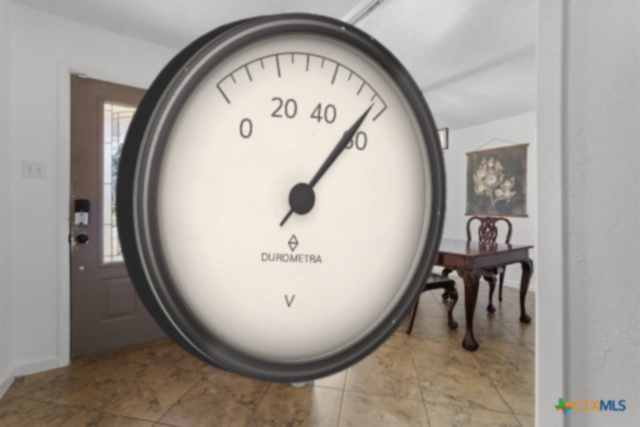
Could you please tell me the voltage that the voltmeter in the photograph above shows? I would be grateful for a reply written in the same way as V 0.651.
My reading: V 55
